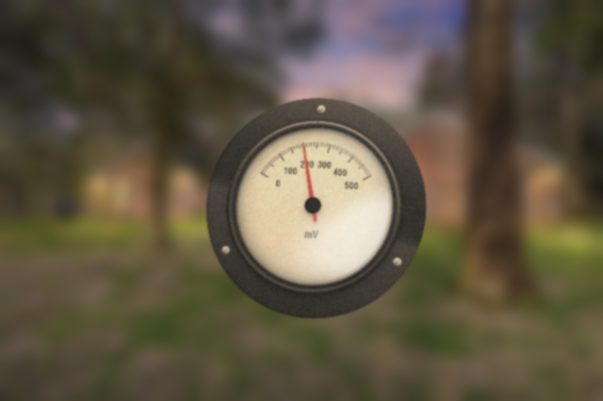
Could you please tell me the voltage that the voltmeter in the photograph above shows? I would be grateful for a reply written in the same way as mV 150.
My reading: mV 200
